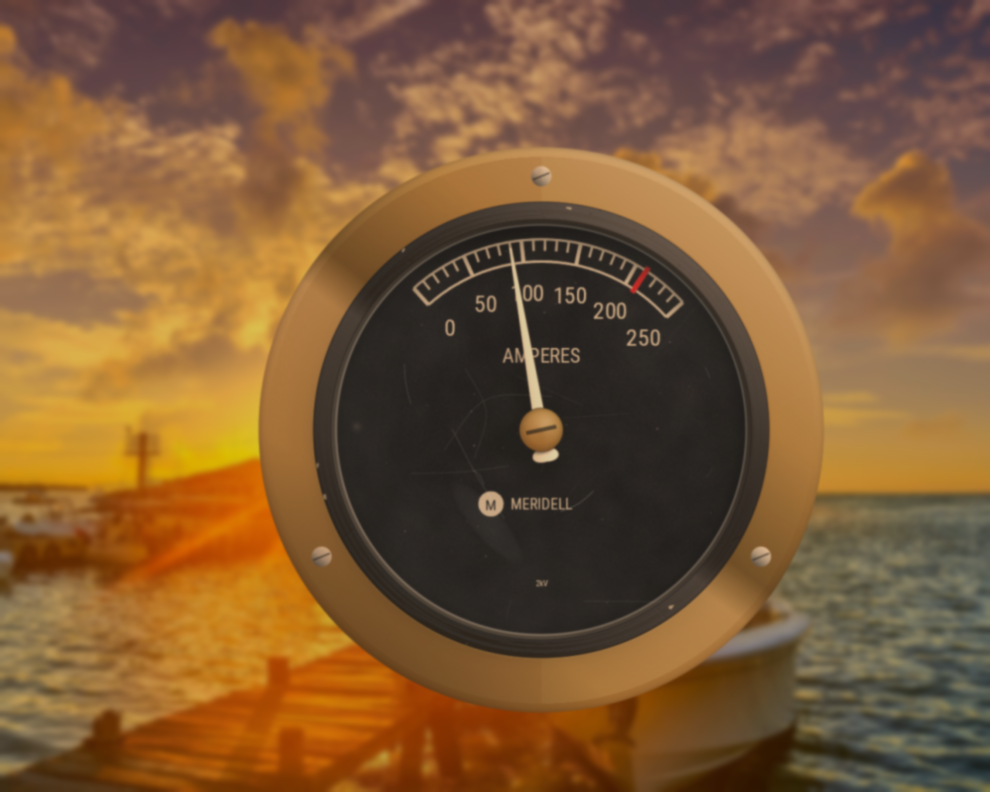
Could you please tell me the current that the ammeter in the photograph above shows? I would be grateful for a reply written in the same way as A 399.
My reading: A 90
